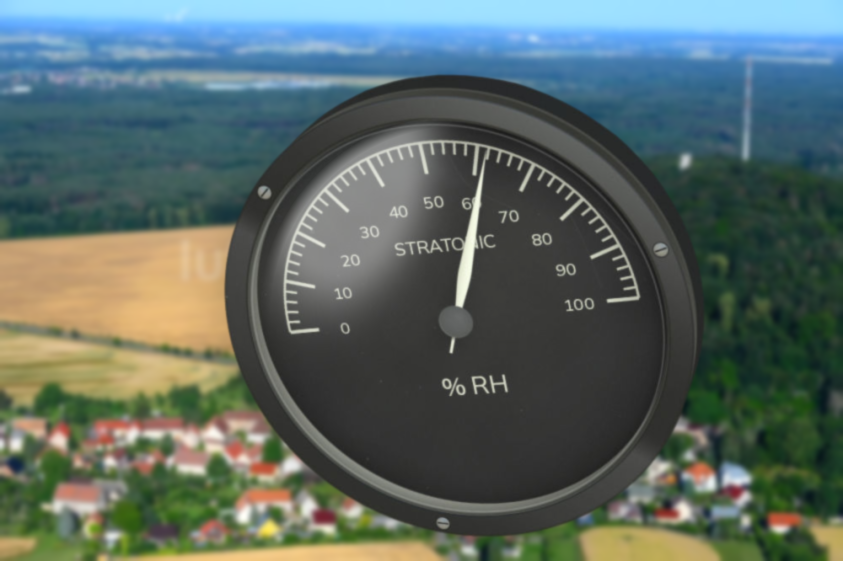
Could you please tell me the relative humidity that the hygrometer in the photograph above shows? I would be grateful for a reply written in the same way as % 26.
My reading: % 62
